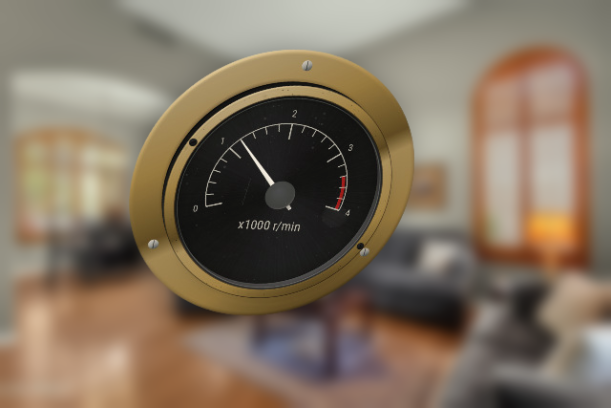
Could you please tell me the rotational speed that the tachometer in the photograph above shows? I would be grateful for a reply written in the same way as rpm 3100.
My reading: rpm 1200
